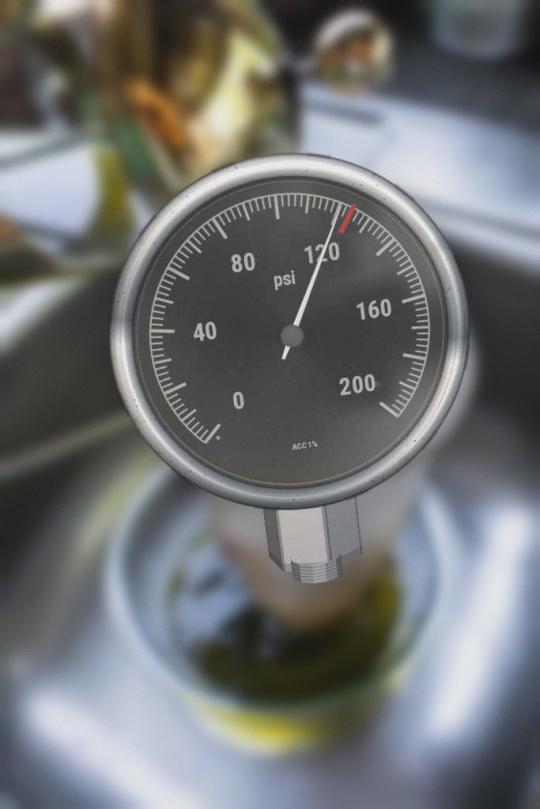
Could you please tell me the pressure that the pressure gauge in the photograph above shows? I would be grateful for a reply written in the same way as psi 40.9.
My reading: psi 120
